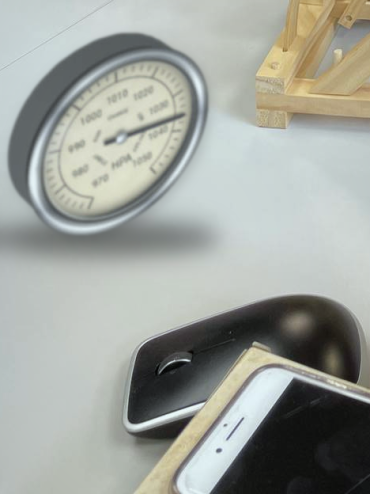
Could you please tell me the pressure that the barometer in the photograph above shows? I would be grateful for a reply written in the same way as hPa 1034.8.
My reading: hPa 1036
